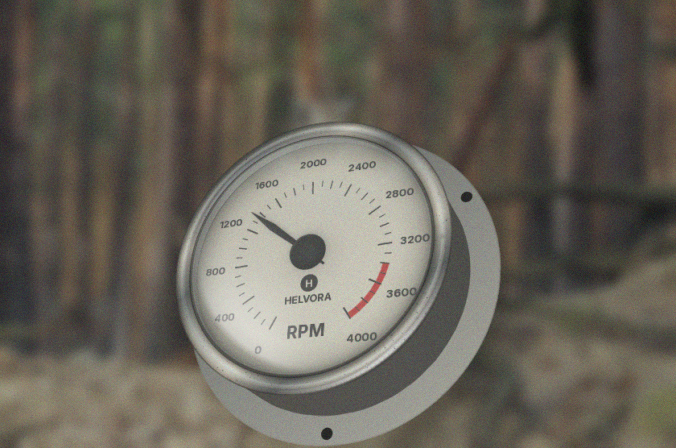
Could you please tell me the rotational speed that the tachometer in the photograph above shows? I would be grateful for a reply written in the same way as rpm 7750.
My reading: rpm 1350
